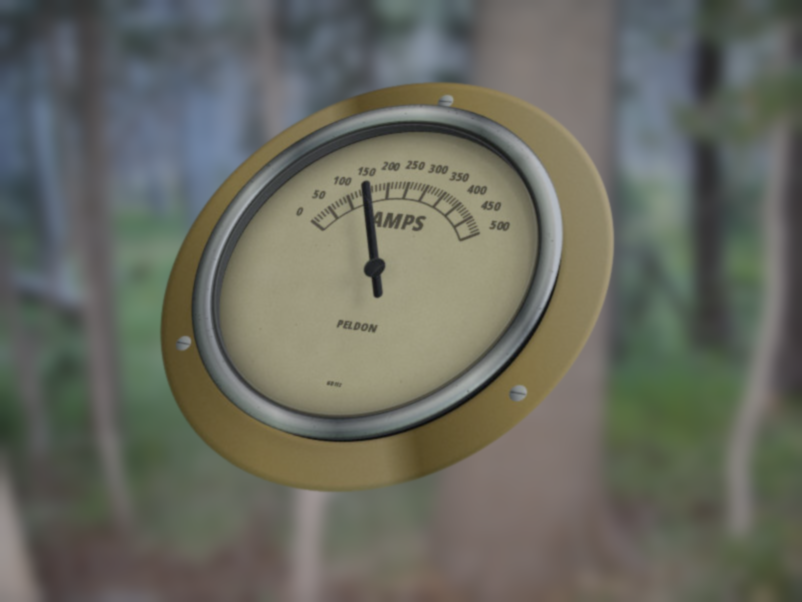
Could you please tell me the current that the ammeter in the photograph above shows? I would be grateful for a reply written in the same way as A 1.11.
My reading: A 150
